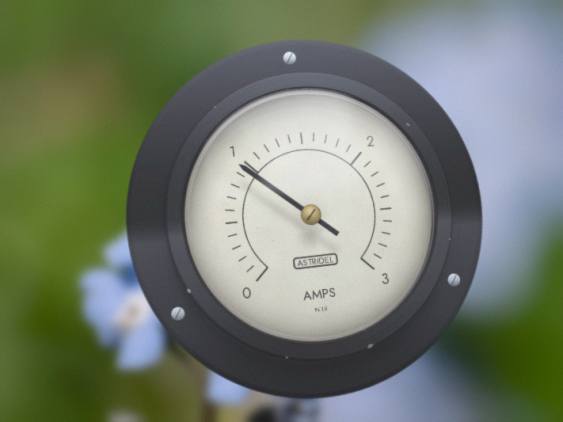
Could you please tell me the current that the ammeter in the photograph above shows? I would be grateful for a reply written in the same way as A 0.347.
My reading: A 0.95
